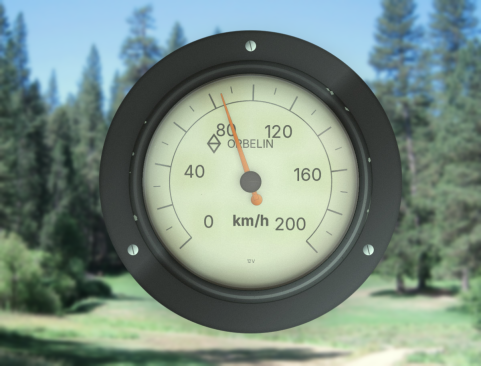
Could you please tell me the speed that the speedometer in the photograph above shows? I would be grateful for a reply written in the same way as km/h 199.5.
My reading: km/h 85
